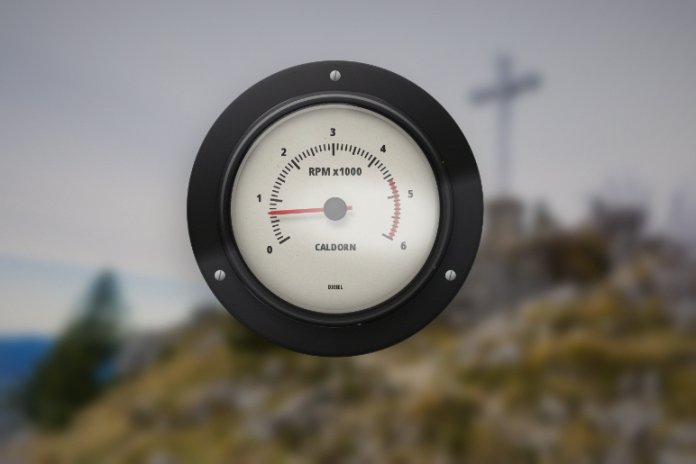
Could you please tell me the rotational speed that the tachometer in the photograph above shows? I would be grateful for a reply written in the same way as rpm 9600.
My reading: rpm 700
